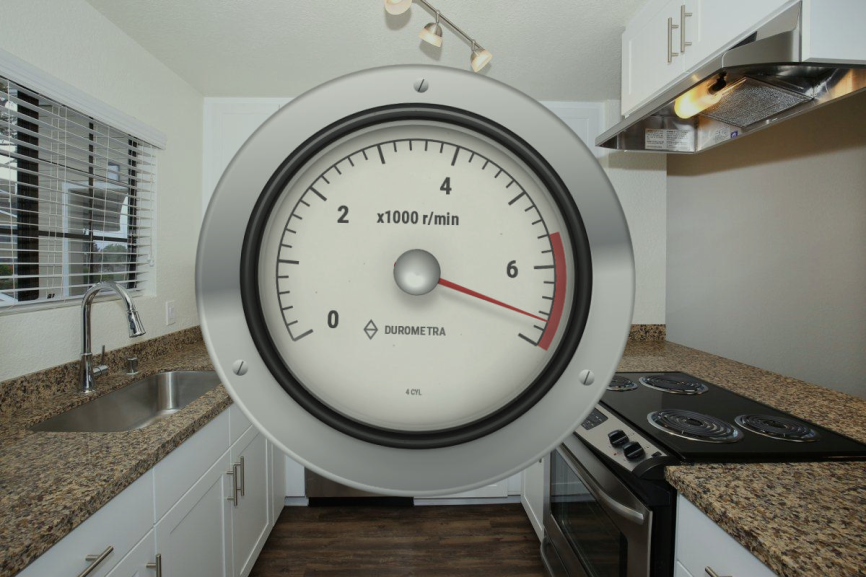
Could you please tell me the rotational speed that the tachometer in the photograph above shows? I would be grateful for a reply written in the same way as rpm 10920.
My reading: rpm 6700
